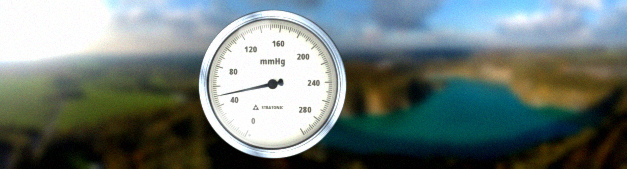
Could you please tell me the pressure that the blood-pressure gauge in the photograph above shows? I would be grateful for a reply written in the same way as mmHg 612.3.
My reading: mmHg 50
